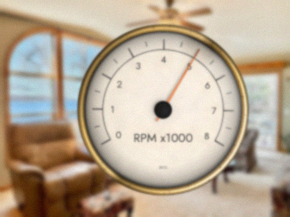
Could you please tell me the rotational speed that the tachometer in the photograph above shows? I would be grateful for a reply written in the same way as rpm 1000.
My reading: rpm 5000
